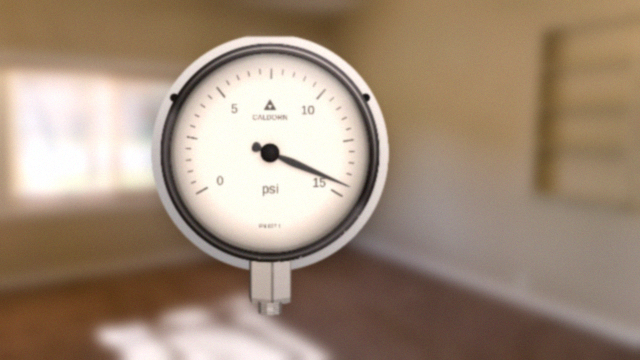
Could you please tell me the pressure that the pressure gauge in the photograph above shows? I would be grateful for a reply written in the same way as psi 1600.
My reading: psi 14.5
